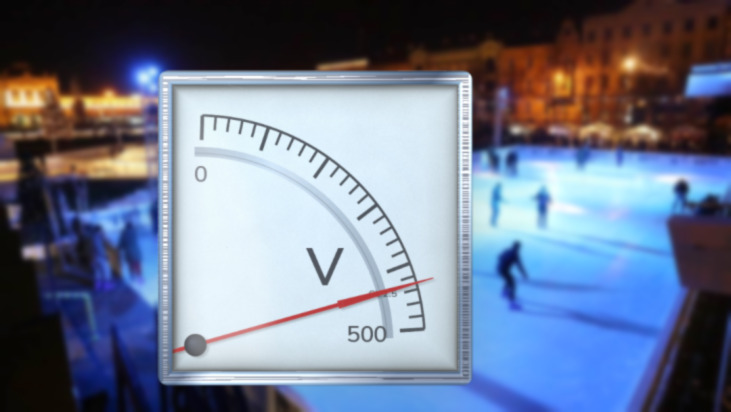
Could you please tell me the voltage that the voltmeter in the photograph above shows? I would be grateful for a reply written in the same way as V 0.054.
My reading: V 430
